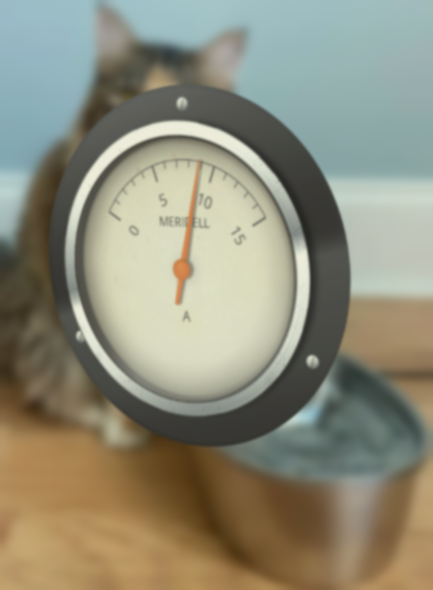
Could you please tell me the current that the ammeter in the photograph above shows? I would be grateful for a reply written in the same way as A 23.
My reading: A 9
